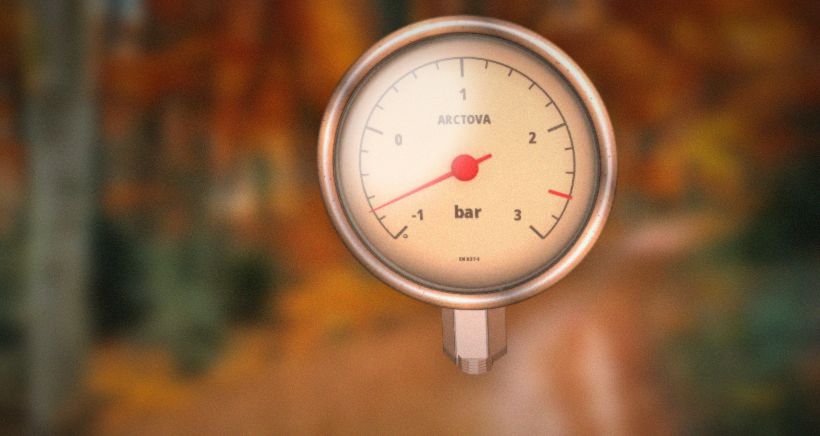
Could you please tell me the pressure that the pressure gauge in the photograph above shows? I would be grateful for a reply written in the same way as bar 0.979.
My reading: bar -0.7
